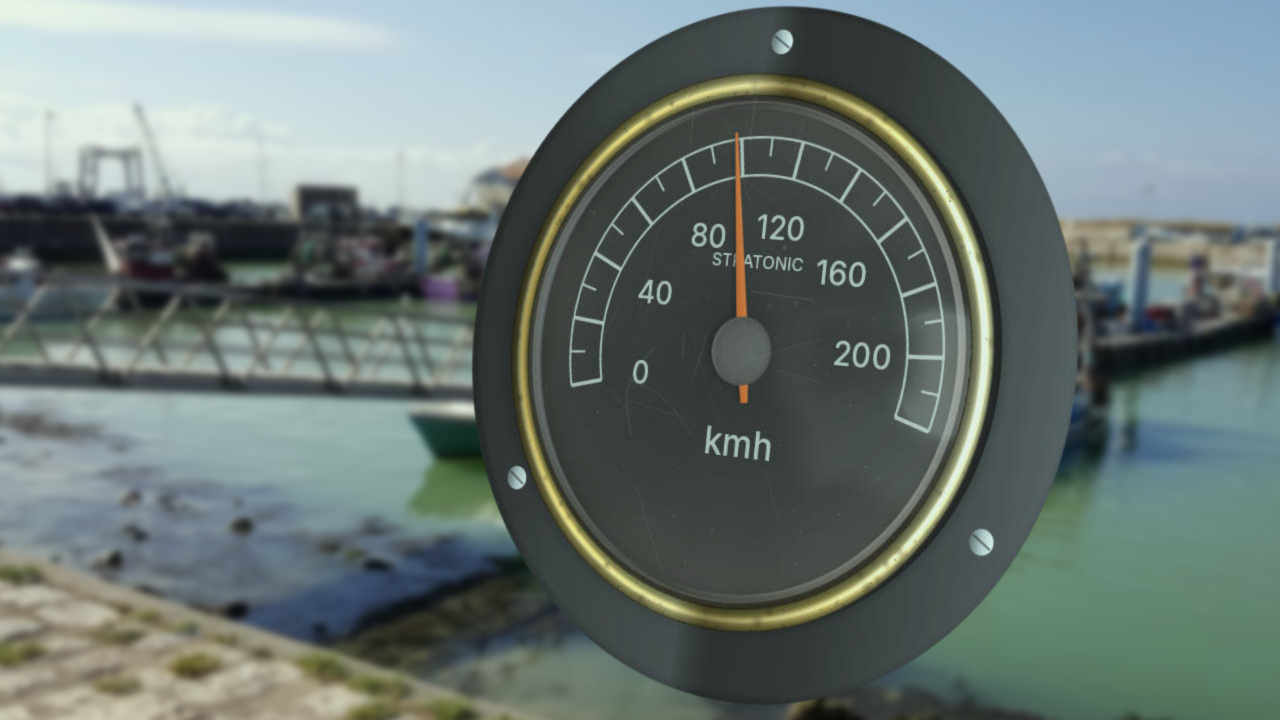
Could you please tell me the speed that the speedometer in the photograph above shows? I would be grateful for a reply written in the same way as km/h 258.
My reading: km/h 100
